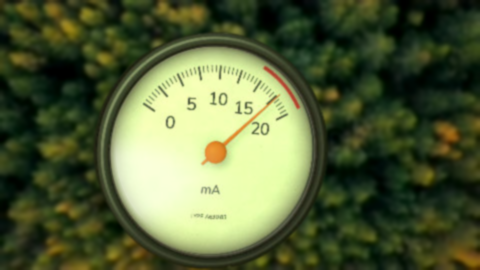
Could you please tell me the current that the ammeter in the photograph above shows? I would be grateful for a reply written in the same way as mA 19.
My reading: mA 17.5
